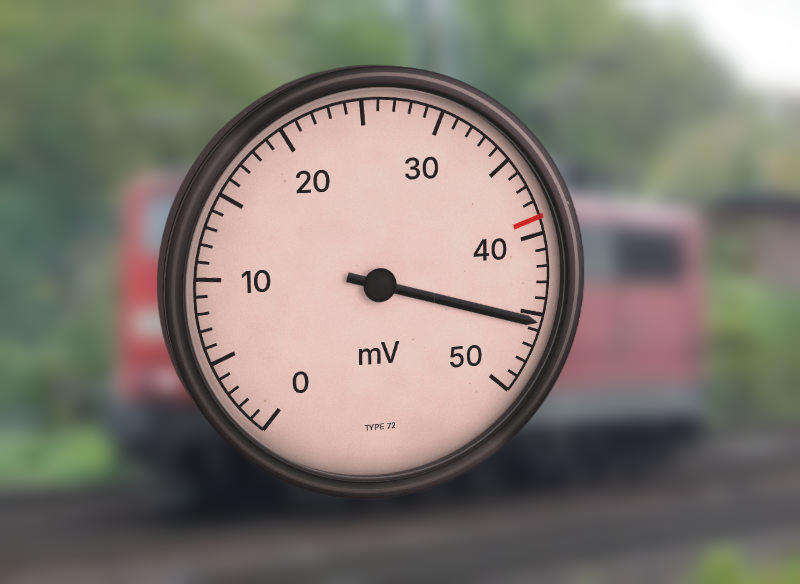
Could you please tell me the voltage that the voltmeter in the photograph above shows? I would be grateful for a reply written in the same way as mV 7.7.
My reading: mV 45.5
